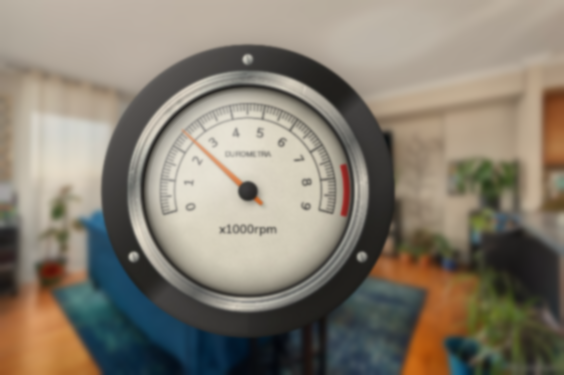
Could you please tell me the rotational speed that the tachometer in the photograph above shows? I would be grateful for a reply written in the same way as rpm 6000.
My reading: rpm 2500
